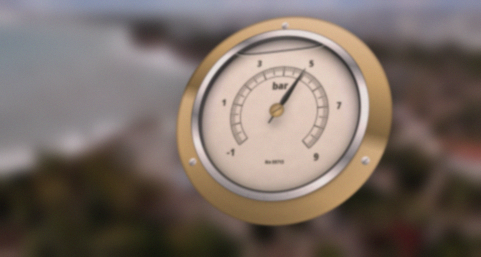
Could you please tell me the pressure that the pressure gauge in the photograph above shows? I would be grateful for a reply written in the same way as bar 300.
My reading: bar 5
